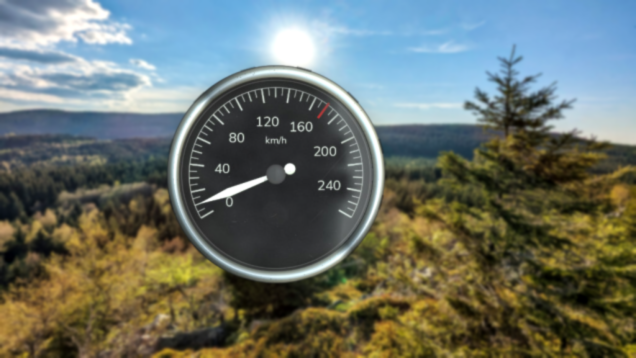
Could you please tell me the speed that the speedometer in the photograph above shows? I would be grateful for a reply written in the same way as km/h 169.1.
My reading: km/h 10
